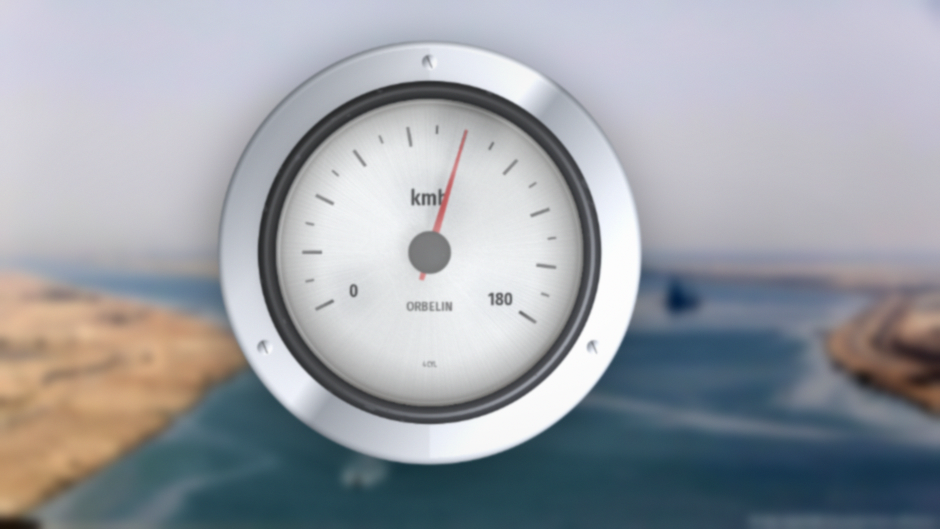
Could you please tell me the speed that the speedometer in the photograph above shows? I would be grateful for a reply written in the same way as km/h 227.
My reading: km/h 100
